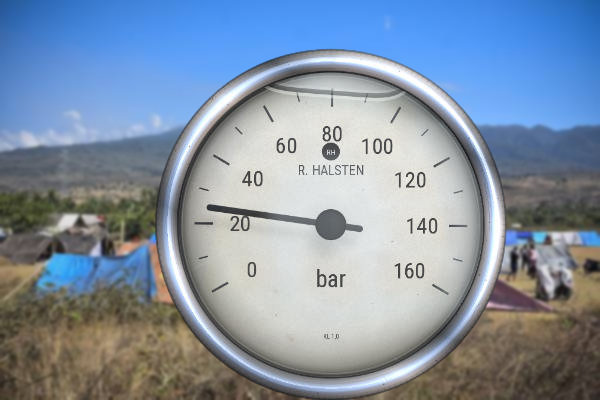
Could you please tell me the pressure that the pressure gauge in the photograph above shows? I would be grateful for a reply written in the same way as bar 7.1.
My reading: bar 25
